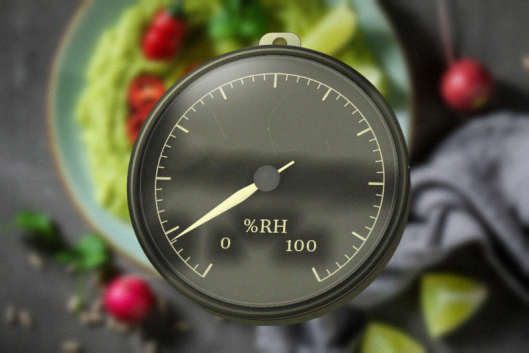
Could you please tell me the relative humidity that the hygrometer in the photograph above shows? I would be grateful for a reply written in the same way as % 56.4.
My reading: % 8
